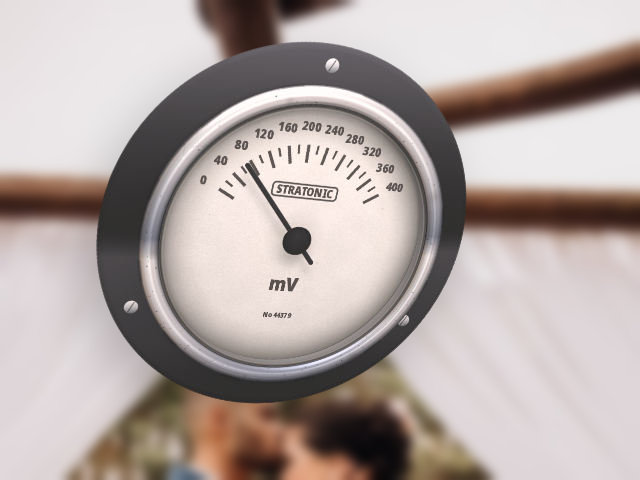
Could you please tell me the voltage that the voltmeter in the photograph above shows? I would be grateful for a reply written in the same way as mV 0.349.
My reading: mV 70
